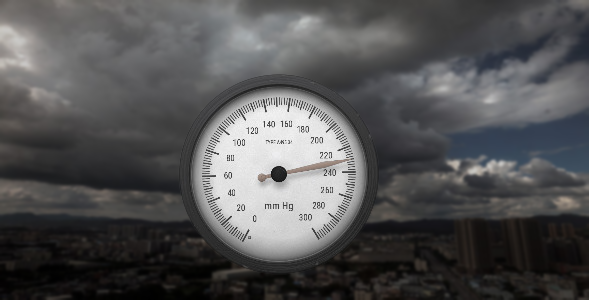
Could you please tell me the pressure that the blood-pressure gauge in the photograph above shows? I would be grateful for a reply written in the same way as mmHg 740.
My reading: mmHg 230
